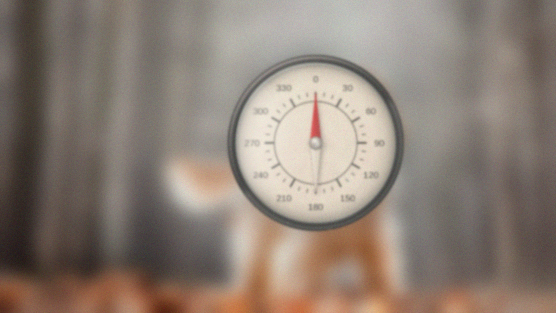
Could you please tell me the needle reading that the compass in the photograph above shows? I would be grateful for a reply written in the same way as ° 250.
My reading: ° 0
